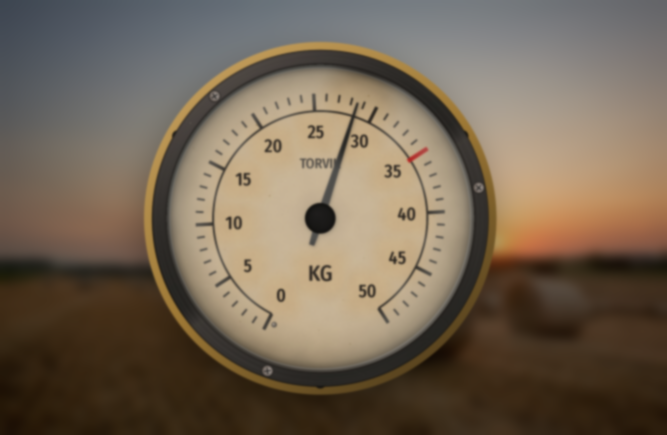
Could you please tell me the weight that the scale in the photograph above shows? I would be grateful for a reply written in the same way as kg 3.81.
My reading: kg 28.5
